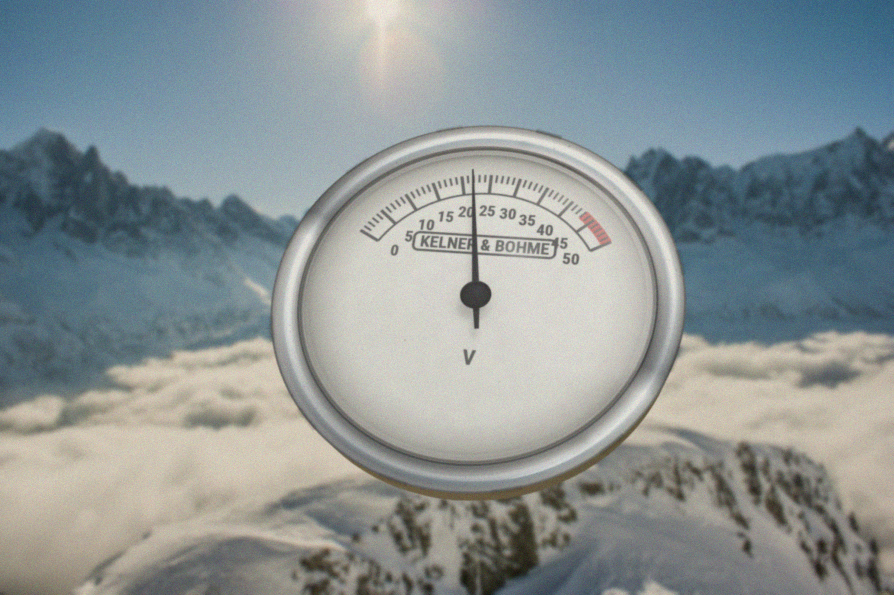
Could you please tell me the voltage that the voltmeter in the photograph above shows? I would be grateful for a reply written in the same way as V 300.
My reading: V 22
